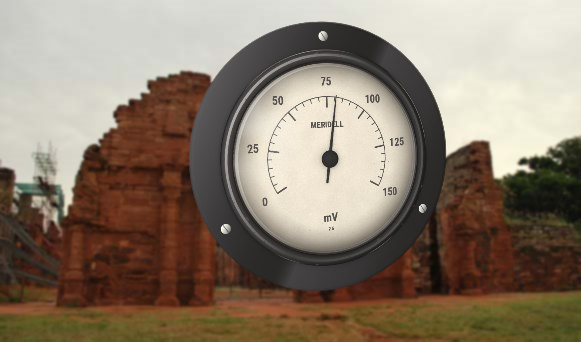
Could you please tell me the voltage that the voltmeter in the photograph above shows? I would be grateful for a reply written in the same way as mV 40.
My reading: mV 80
